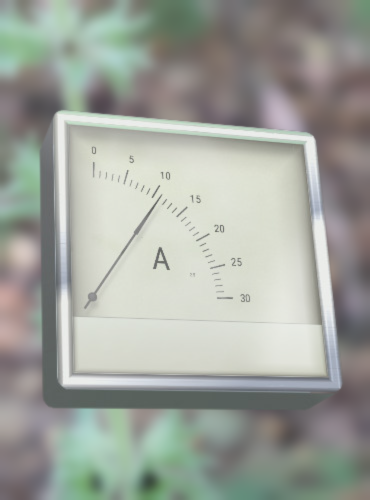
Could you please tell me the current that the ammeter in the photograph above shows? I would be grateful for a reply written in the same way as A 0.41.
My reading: A 11
